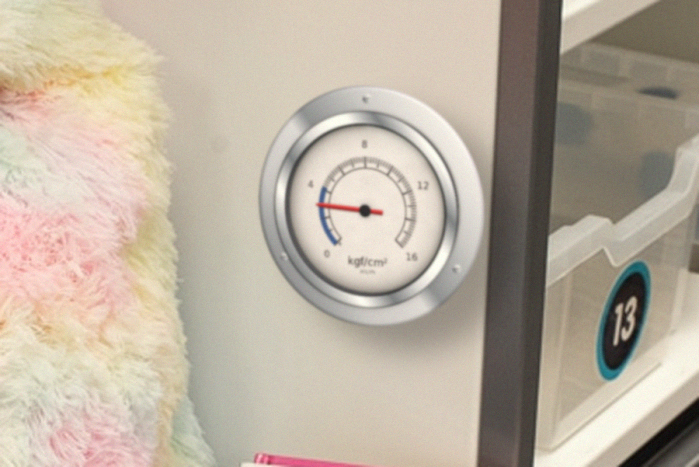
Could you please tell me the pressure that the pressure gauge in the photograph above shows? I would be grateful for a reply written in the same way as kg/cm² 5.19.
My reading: kg/cm² 3
